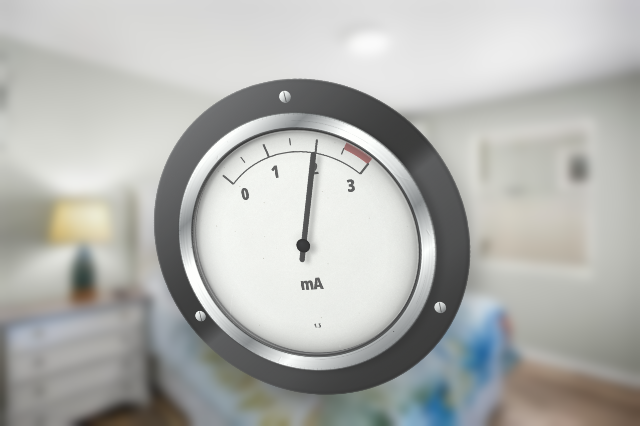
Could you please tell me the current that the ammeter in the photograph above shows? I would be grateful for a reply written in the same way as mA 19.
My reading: mA 2
